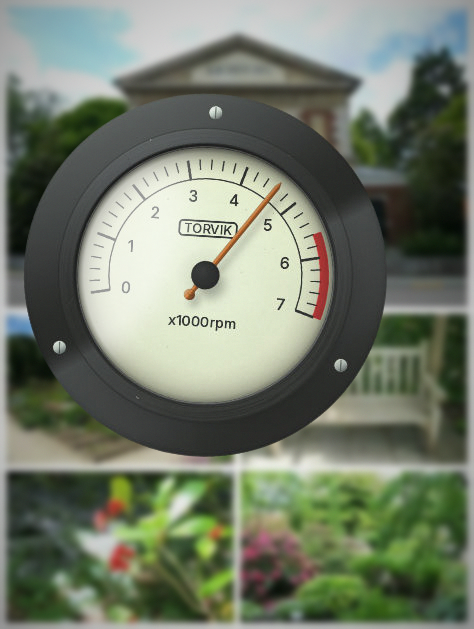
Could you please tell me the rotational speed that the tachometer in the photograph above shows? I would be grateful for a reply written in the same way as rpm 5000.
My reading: rpm 4600
